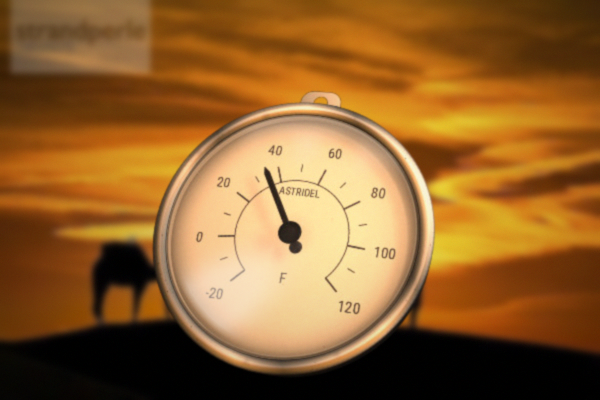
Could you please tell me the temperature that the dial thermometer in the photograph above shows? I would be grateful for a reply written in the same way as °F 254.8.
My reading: °F 35
